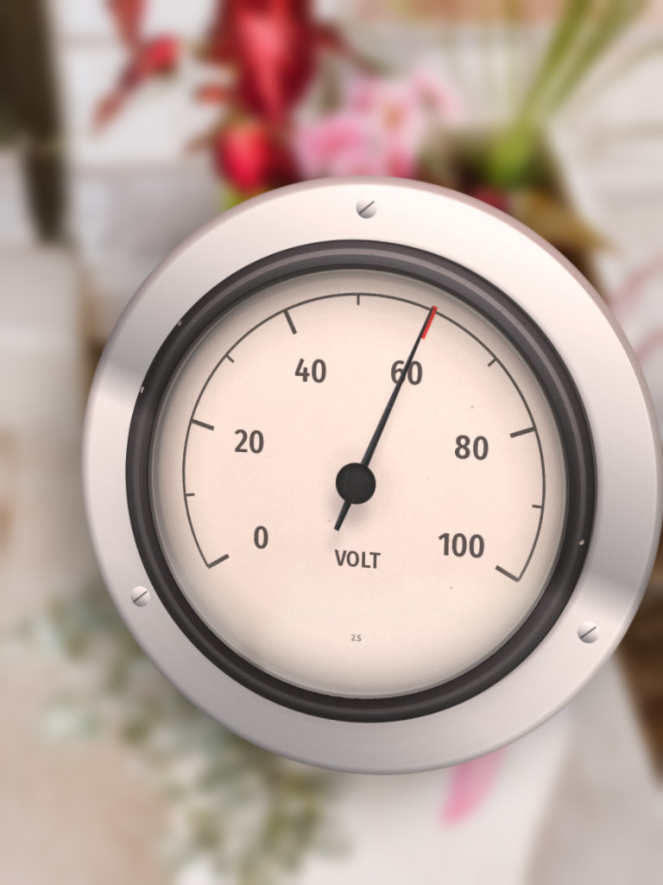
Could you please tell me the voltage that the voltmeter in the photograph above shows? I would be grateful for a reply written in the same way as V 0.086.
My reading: V 60
